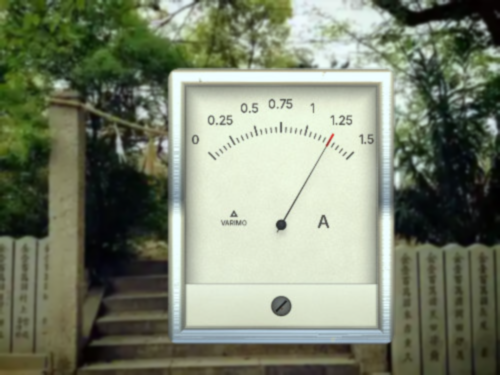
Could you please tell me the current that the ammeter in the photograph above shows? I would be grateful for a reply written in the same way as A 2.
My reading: A 1.25
